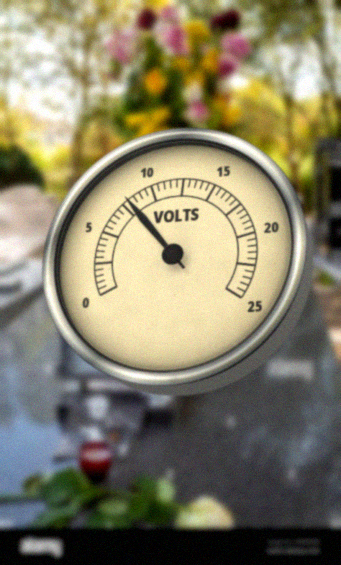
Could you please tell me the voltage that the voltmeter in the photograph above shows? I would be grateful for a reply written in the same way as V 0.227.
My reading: V 8
